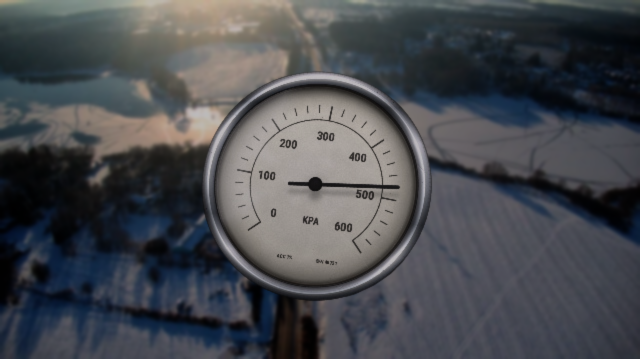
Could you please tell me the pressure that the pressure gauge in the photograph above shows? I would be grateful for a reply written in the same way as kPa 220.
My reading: kPa 480
